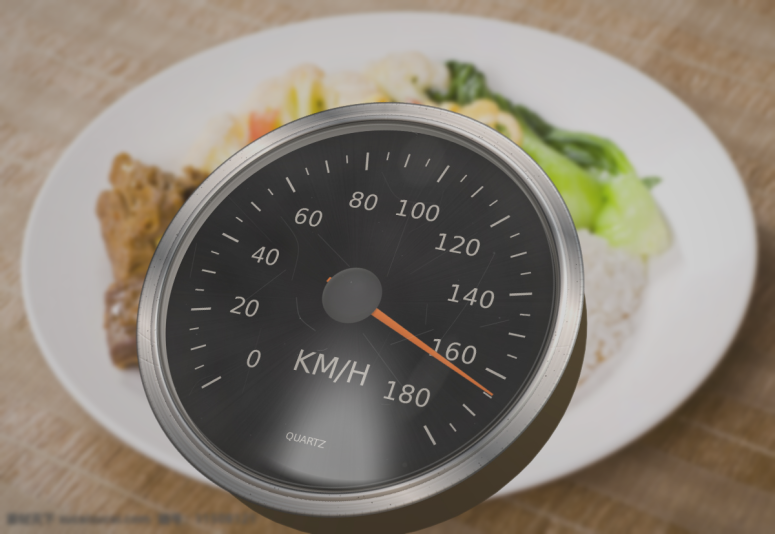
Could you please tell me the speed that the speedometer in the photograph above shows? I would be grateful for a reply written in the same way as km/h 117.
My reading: km/h 165
